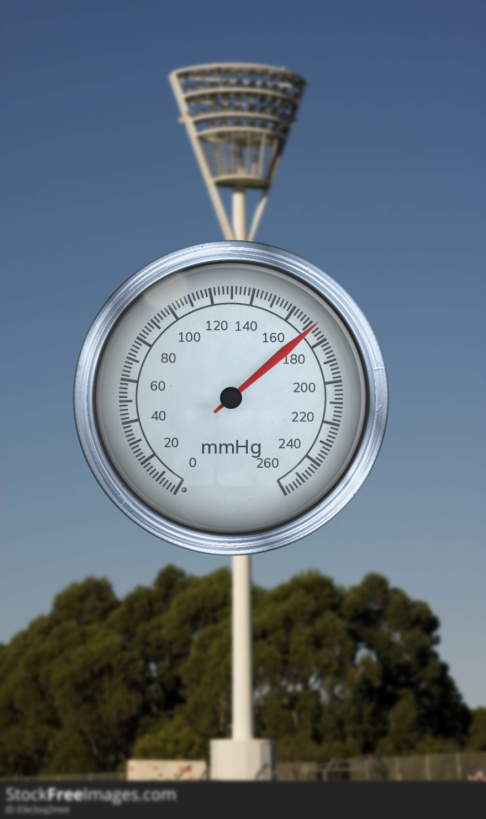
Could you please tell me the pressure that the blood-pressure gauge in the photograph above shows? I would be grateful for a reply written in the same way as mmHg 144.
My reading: mmHg 172
